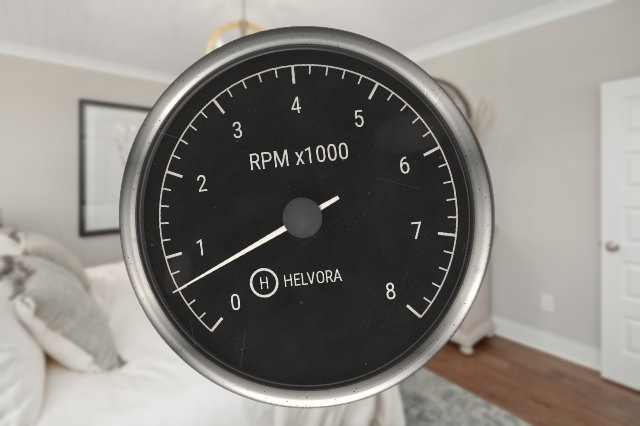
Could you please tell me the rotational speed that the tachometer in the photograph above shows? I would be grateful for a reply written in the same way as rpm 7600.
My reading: rpm 600
